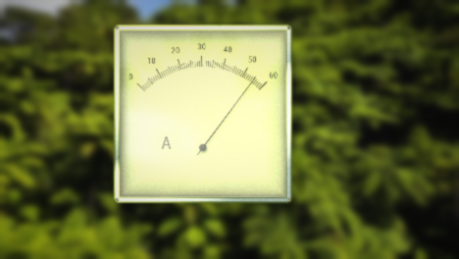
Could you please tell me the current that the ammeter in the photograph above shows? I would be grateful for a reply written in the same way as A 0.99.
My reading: A 55
